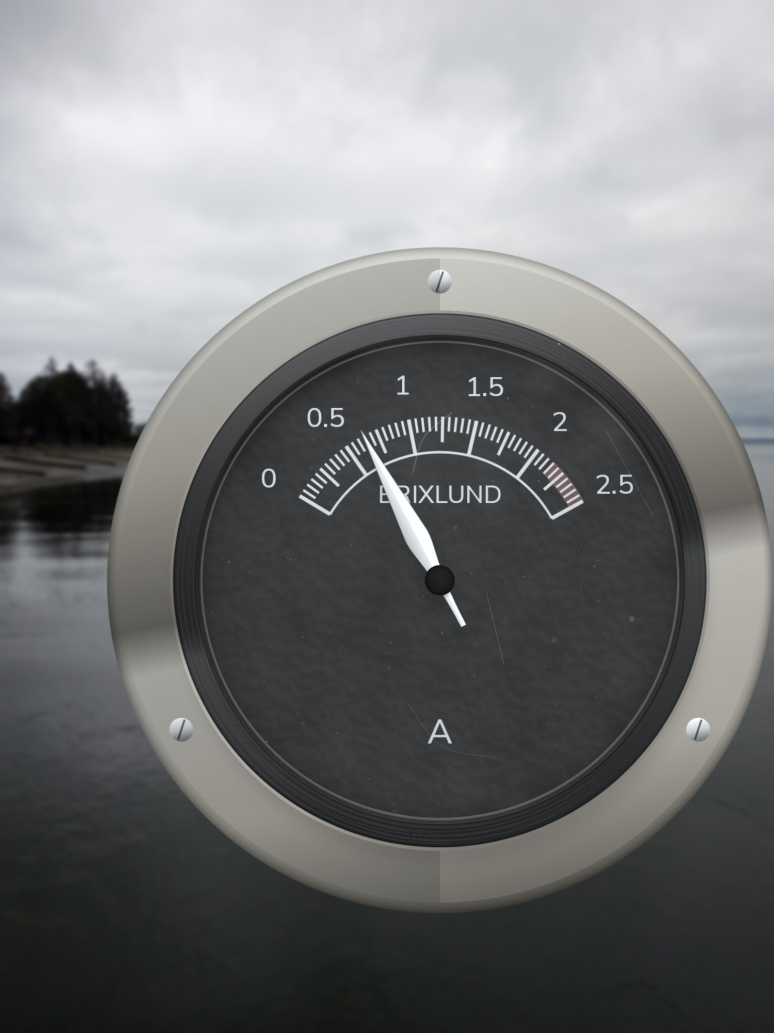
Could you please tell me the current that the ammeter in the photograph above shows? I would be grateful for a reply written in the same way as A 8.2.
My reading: A 0.65
